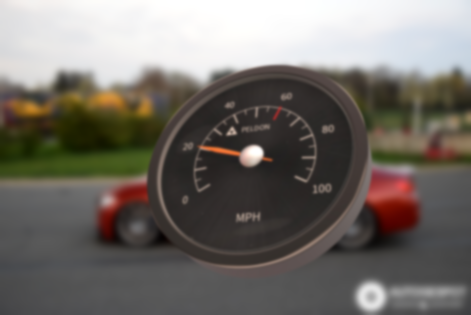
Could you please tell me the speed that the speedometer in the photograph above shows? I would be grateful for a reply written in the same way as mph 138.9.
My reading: mph 20
